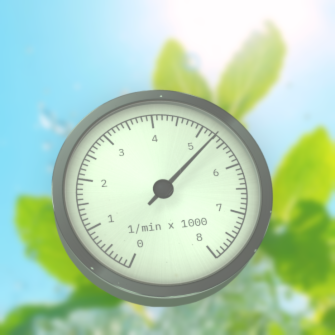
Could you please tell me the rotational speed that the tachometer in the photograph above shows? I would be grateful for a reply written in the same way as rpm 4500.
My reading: rpm 5300
